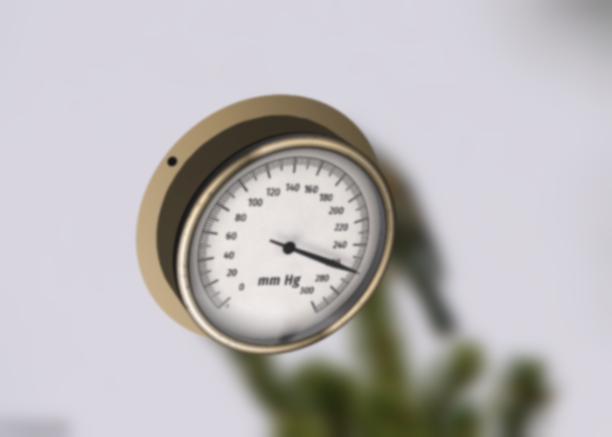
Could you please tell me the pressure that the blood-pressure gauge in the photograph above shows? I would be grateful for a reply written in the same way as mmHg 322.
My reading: mmHg 260
